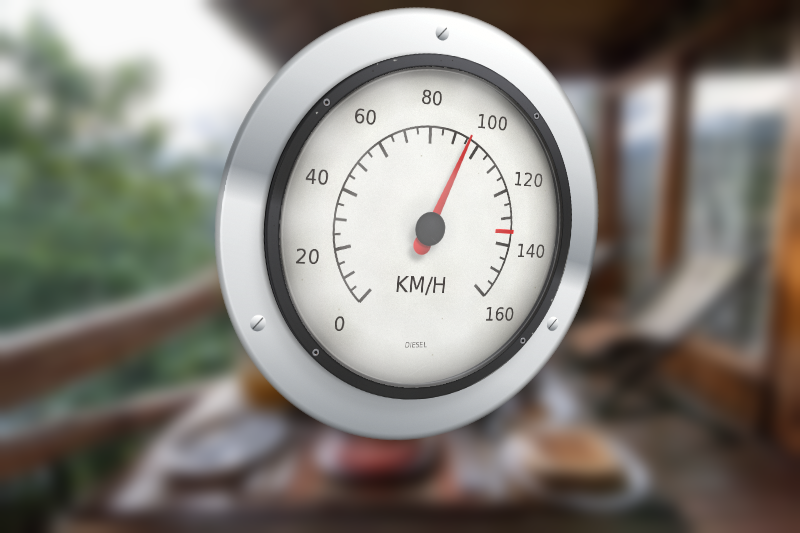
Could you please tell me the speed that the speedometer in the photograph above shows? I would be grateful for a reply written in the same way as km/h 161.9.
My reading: km/h 95
